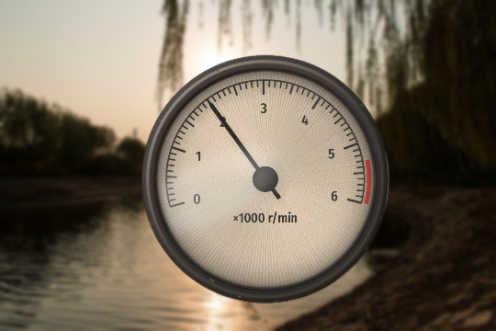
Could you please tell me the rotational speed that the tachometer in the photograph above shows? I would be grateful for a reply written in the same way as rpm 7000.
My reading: rpm 2000
